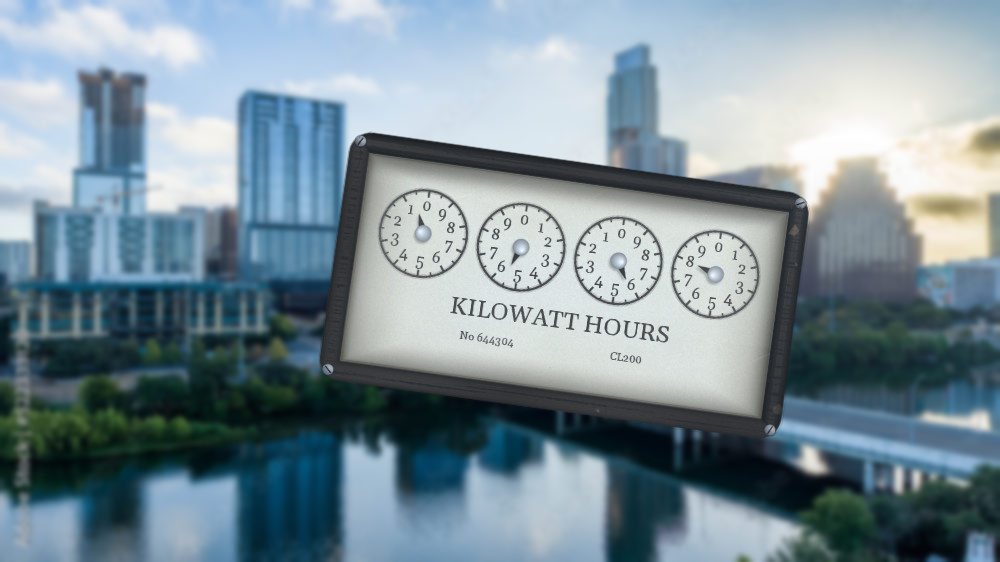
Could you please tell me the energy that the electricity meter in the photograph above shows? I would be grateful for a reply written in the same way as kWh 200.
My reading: kWh 558
